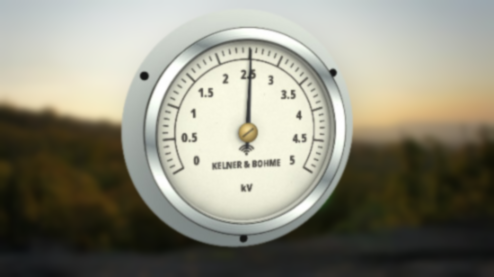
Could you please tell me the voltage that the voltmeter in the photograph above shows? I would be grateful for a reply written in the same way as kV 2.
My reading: kV 2.5
